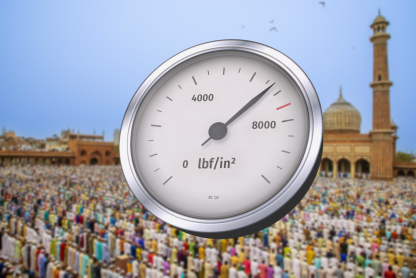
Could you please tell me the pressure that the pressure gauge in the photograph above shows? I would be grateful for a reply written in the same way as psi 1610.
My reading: psi 6750
